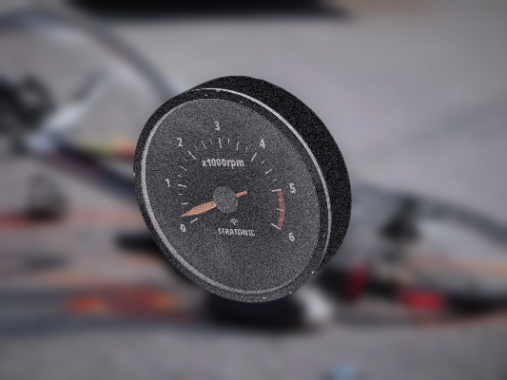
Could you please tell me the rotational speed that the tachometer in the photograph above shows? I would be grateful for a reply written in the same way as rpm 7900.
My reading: rpm 250
